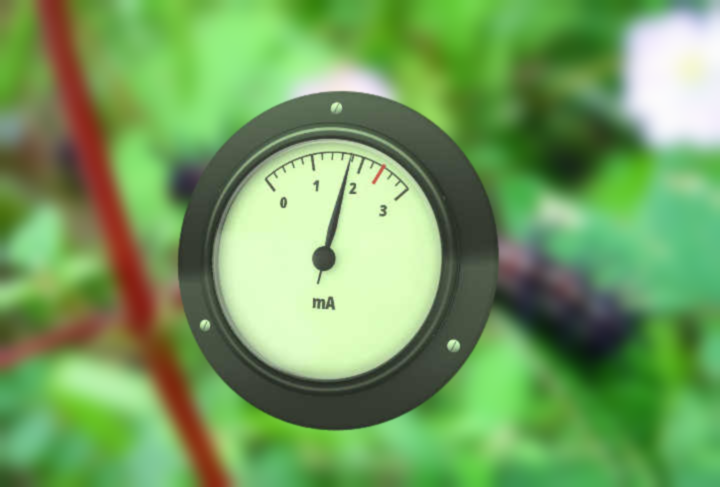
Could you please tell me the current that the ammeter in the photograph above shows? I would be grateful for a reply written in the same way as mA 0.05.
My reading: mA 1.8
